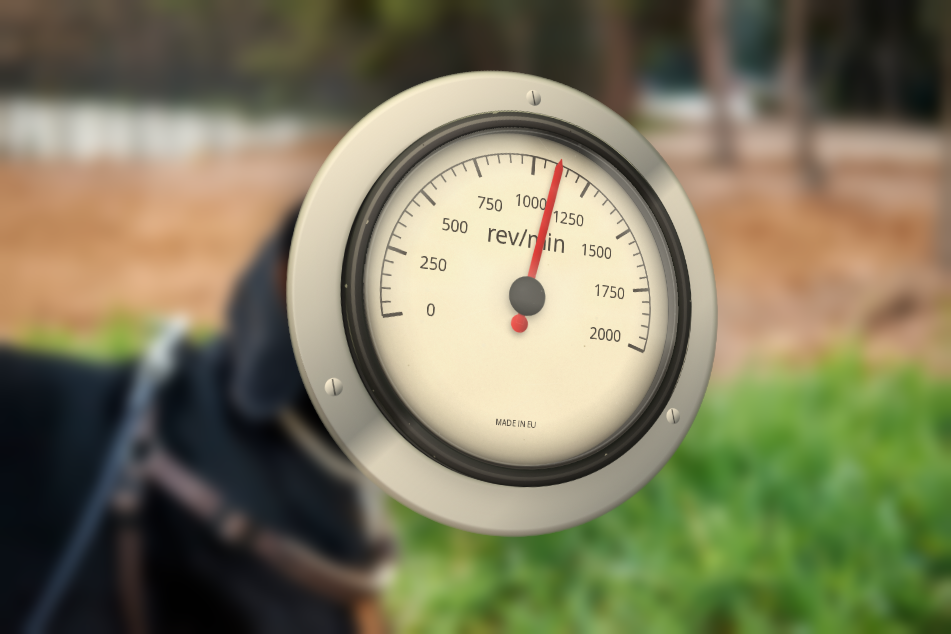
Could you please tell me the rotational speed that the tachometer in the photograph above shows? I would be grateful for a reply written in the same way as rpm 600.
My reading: rpm 1100
